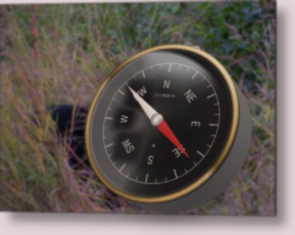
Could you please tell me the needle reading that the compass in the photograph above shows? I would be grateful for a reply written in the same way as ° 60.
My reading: ° 130
